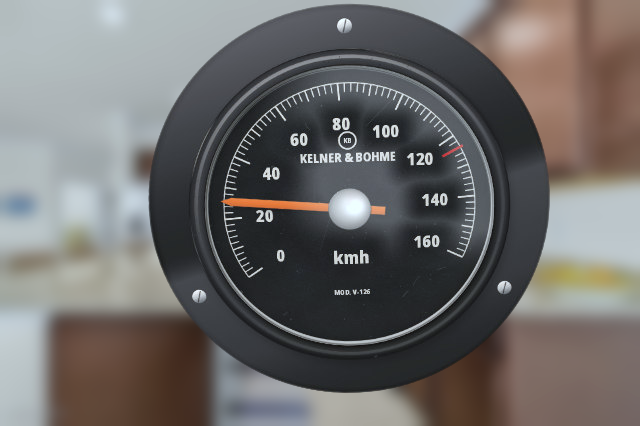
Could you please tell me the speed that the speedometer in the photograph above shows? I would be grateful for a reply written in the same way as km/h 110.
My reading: km/h 26
